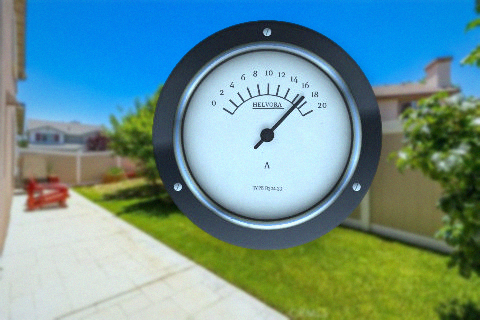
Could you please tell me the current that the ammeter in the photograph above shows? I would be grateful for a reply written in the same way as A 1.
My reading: A 17
